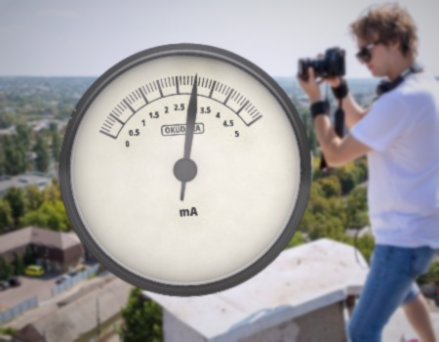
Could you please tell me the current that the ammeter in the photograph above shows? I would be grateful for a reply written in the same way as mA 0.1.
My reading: mA 3
